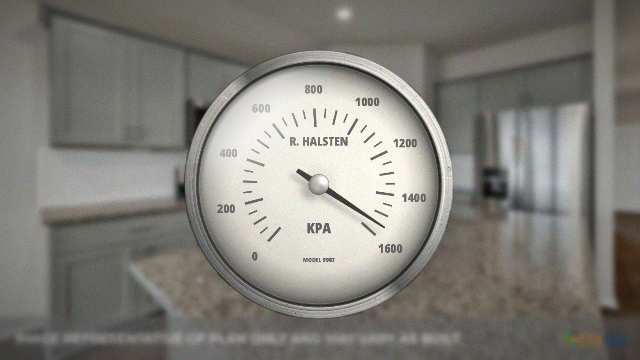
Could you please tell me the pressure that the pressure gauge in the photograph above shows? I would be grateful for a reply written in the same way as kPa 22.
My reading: kPa 1550
